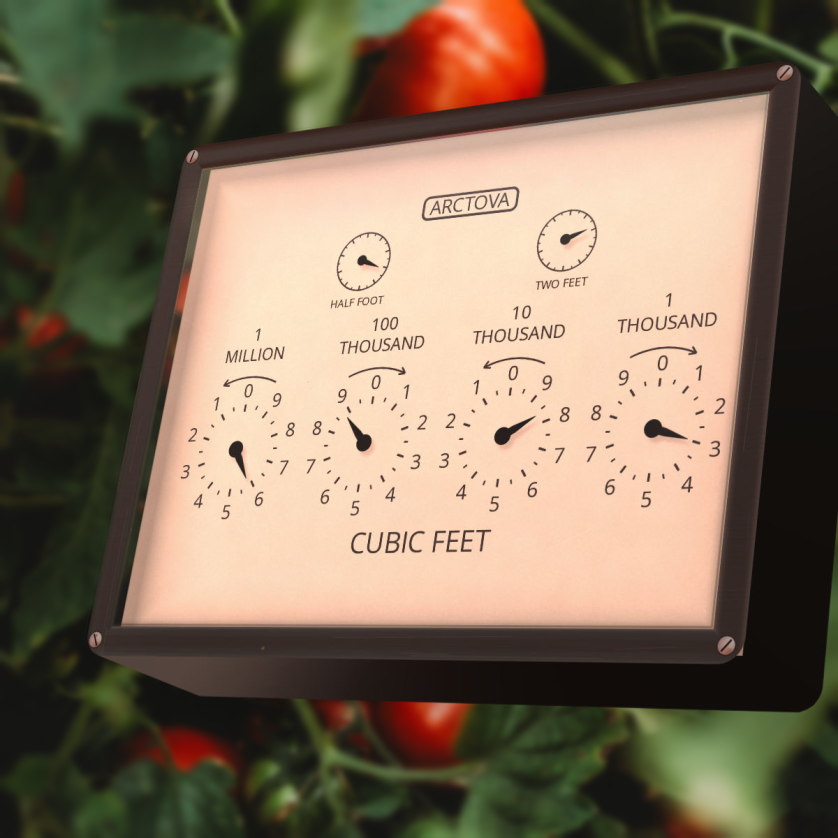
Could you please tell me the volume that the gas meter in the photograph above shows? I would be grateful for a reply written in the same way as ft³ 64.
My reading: ft³ 588300
